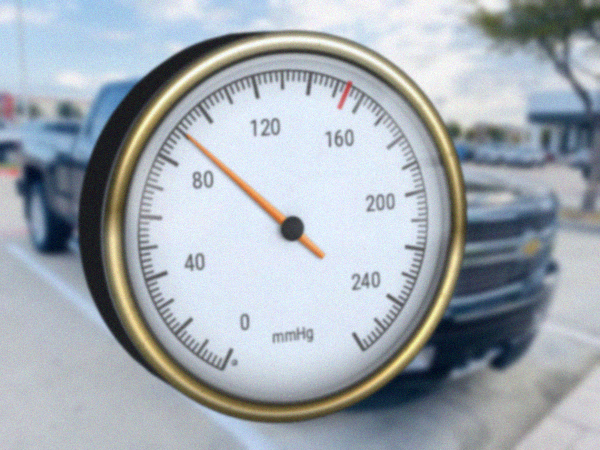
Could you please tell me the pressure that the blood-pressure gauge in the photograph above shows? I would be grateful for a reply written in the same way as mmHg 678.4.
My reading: mmHg 90
